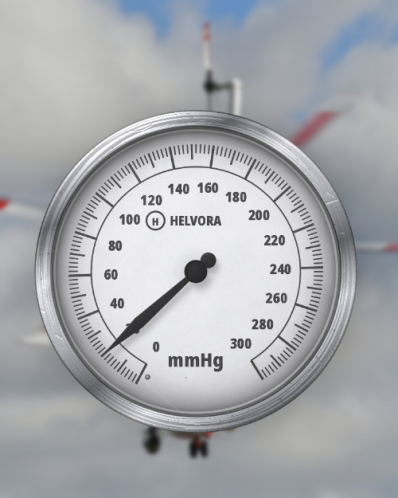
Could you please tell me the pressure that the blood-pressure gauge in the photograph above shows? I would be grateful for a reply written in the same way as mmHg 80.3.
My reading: mmHg 20
